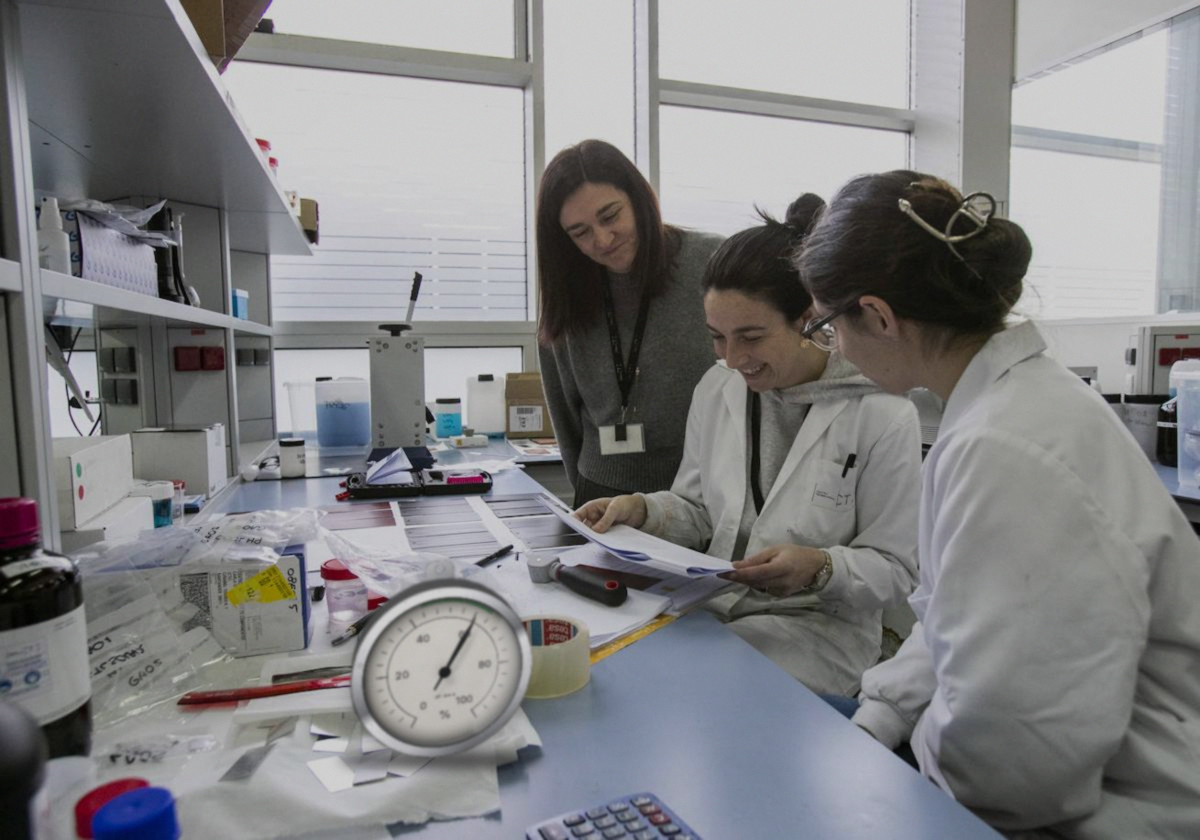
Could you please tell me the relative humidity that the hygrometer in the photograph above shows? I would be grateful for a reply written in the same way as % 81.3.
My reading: % 60
